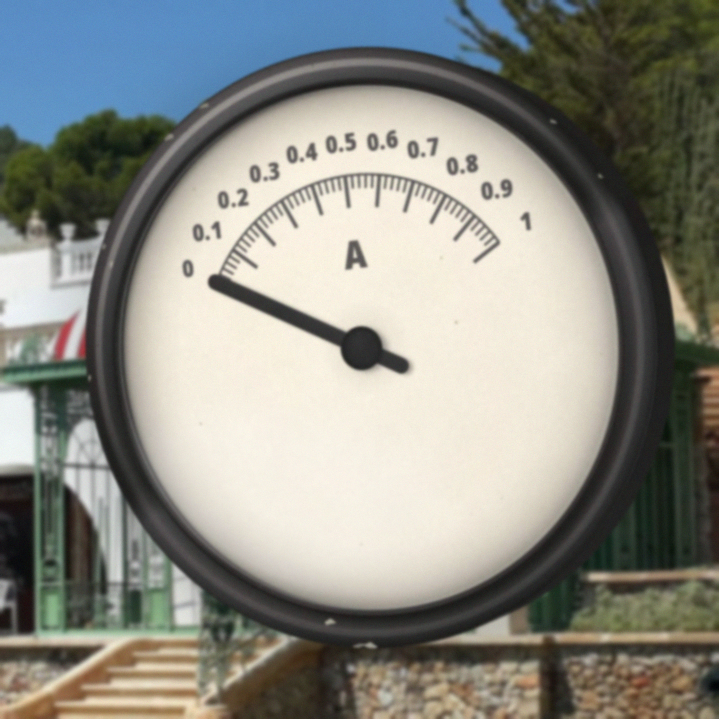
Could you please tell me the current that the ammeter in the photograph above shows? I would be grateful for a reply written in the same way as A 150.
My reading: A 0
